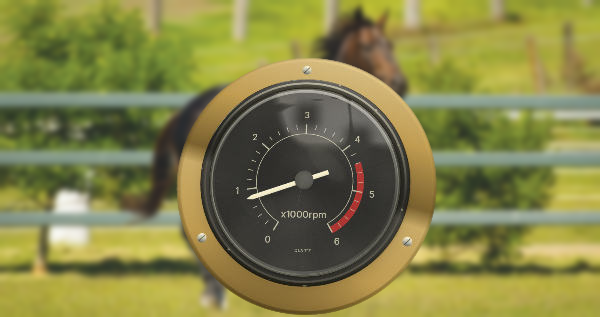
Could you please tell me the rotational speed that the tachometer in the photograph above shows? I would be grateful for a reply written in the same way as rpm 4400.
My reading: rpm 800
